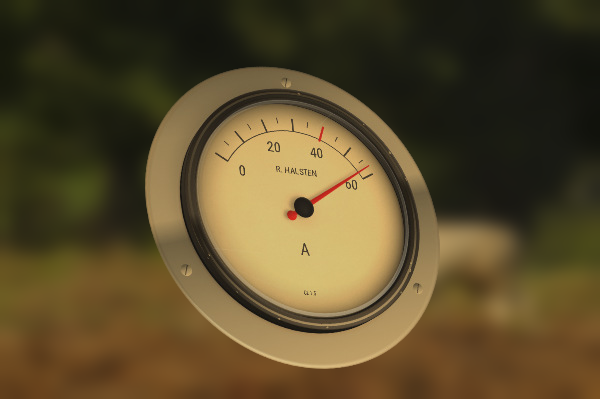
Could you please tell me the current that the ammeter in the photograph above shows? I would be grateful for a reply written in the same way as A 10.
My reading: A 57.5
